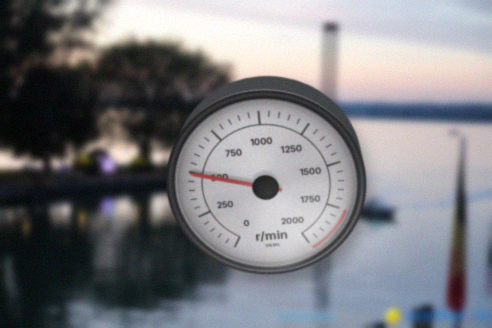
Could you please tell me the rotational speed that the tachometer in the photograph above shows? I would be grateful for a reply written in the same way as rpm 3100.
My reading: rpm 500
